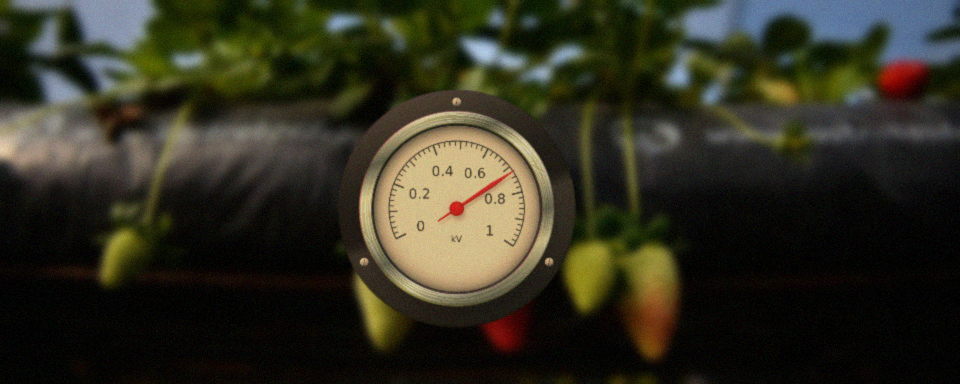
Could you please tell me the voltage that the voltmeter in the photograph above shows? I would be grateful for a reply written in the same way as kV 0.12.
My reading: kV 0.72
